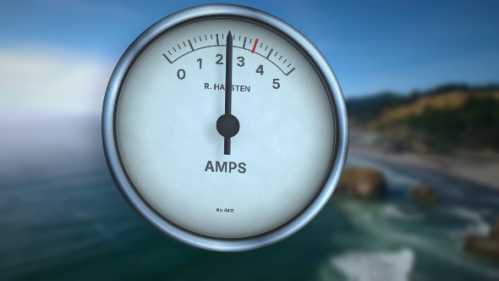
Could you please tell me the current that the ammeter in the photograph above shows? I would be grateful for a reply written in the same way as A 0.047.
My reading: A 2.4
